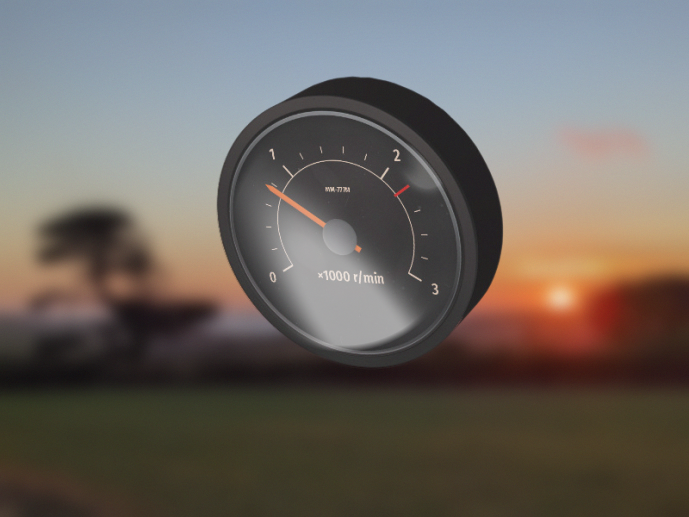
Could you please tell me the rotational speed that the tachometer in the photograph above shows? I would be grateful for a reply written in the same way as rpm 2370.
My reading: rpm 800
